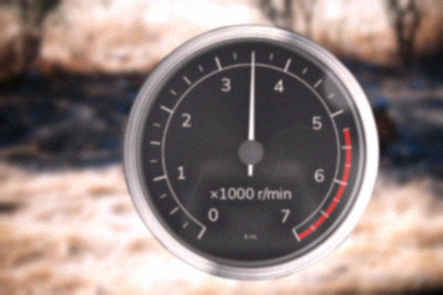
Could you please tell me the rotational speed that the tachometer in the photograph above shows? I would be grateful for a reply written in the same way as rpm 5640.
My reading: rpm 3500
